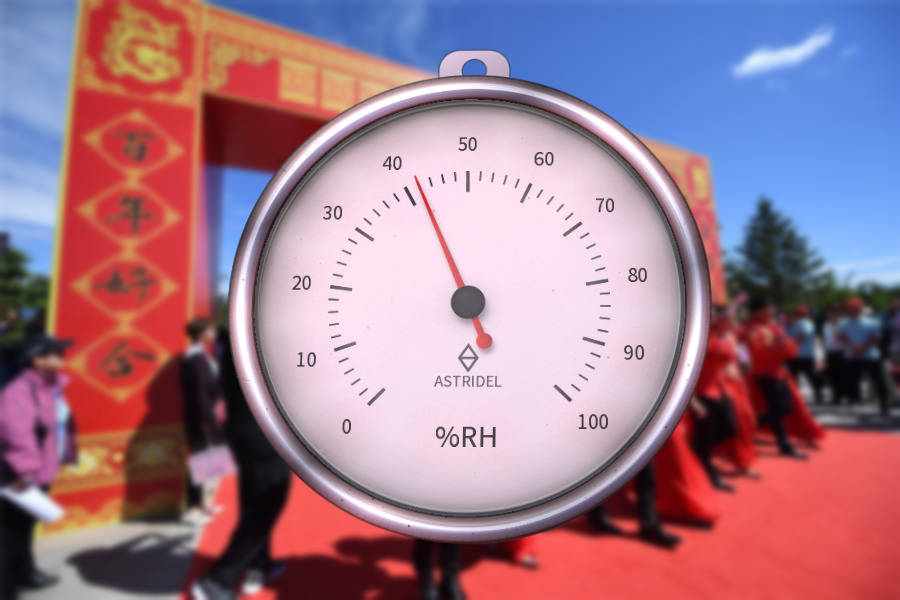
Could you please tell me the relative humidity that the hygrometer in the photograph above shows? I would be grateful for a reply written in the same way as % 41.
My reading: % 42
